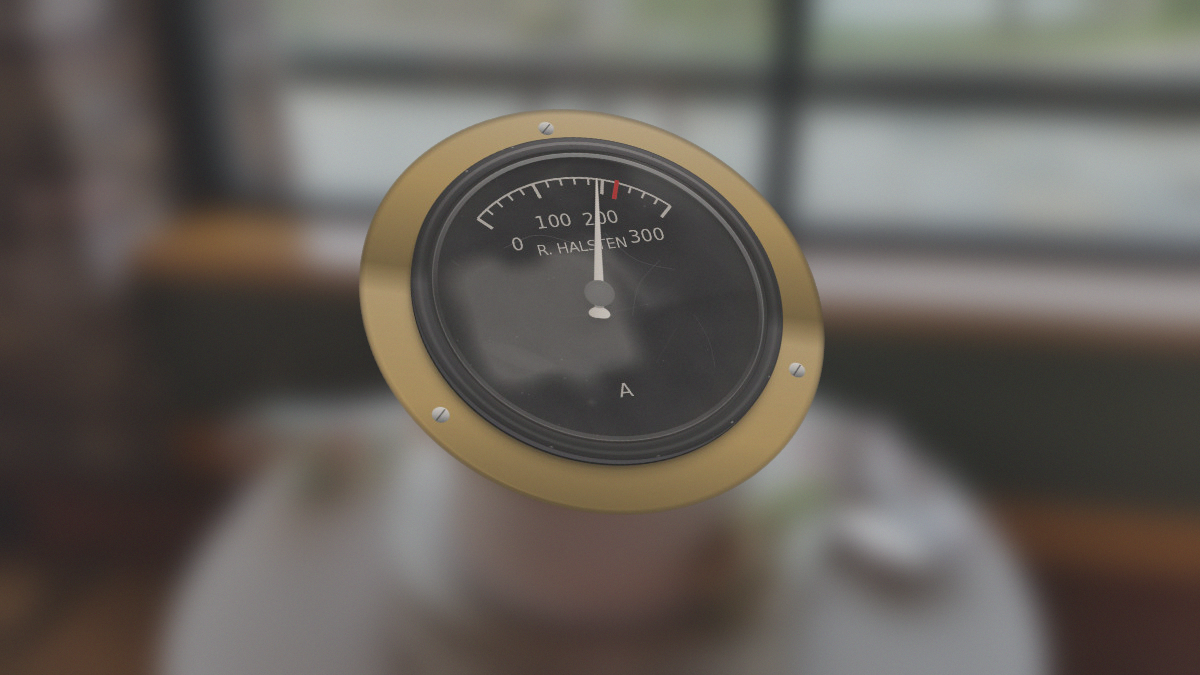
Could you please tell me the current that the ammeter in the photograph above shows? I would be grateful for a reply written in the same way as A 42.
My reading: A 190
